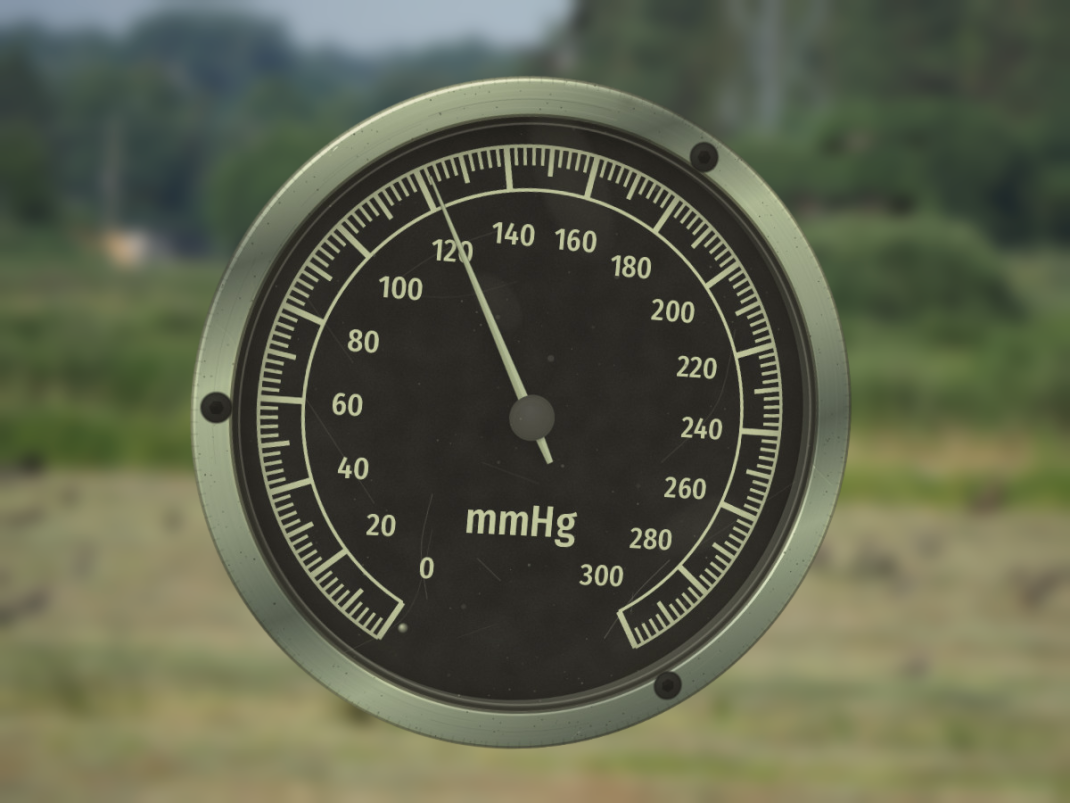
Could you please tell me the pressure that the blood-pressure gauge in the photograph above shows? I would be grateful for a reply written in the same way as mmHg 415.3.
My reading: mmHg 122
